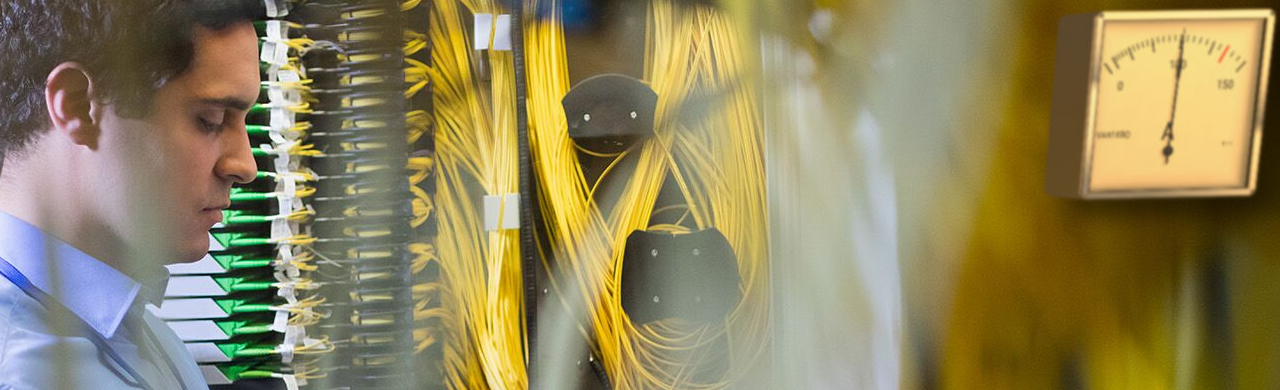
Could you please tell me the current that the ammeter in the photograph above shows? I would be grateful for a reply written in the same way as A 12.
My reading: A 100
